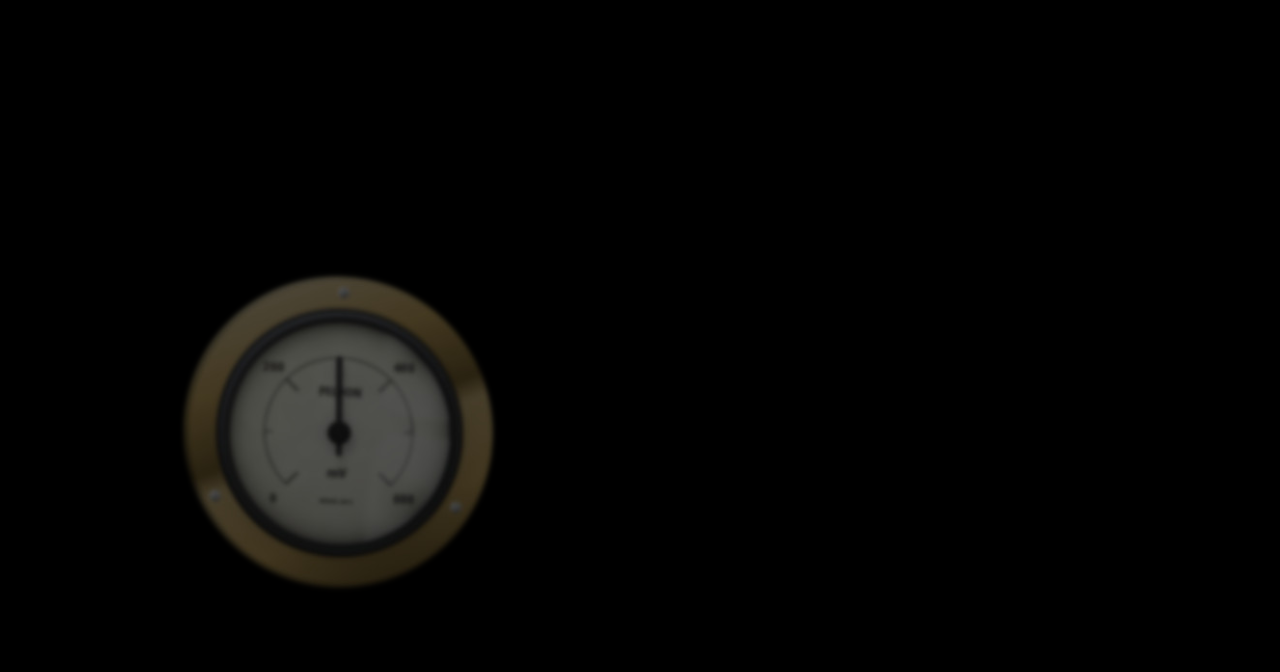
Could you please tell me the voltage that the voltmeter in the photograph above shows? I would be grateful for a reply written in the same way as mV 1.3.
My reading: mV 300
